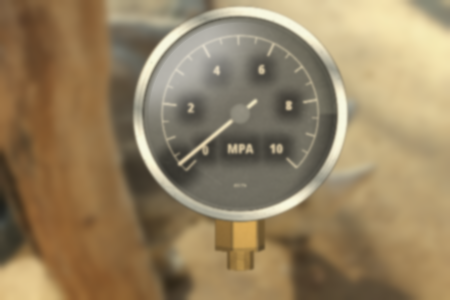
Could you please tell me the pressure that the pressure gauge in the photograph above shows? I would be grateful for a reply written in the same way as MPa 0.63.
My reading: MPa 0.25
